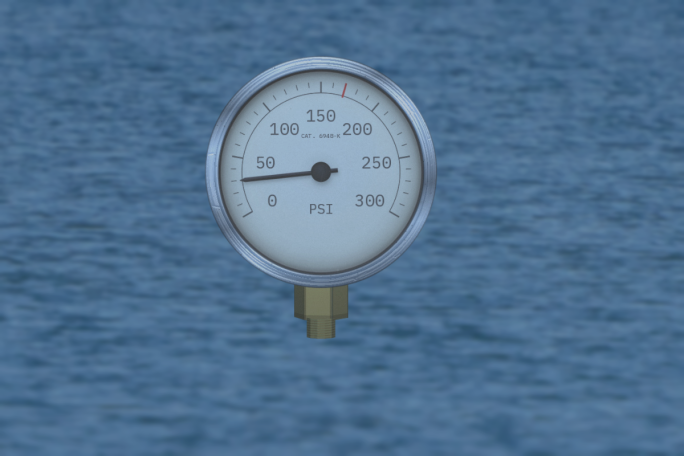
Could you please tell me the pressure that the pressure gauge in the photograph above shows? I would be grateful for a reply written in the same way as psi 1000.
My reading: psi 30
